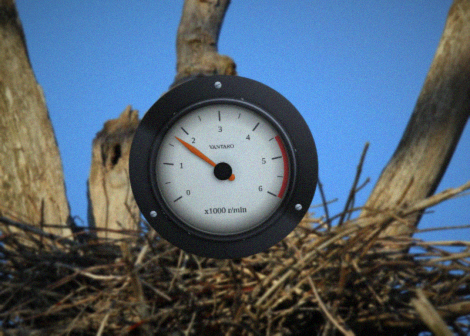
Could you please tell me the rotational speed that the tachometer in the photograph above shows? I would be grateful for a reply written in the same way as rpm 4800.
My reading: rpm 1750
